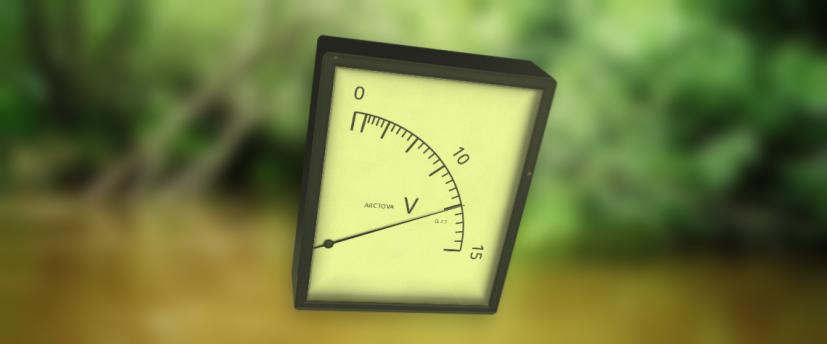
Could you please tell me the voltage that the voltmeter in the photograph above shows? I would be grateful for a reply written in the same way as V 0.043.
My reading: V 12.5
